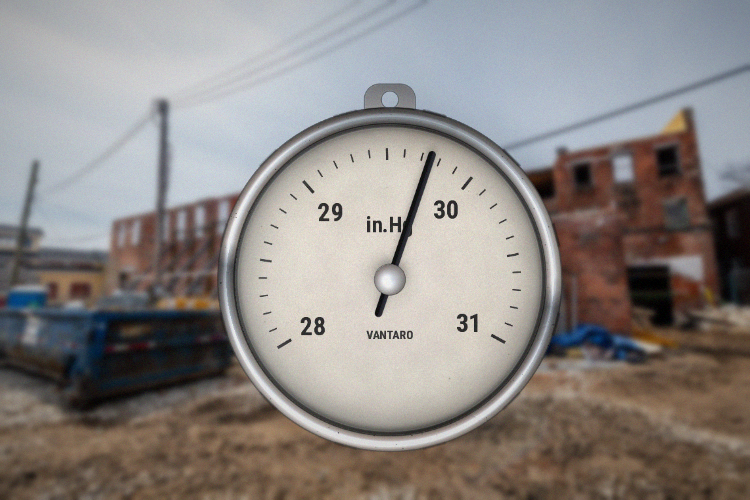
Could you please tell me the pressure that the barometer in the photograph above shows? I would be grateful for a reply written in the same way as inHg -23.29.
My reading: inHg 29.75
